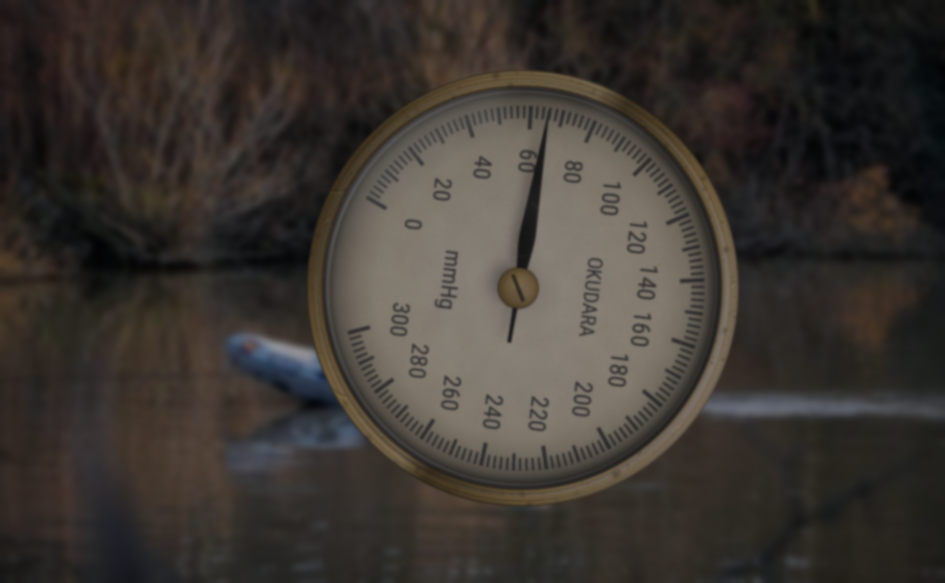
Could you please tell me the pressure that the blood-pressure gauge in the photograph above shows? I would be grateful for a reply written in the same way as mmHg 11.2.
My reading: mmHg 66
